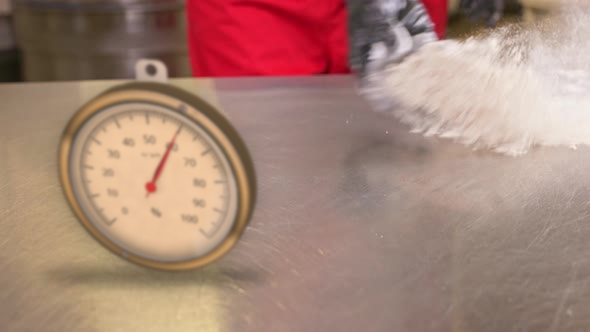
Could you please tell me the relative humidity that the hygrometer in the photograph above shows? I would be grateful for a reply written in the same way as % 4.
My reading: % 60
